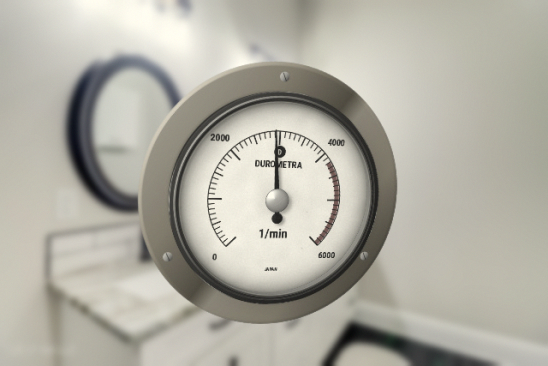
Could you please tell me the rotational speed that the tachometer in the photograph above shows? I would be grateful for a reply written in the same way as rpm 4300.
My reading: rpm 2900
